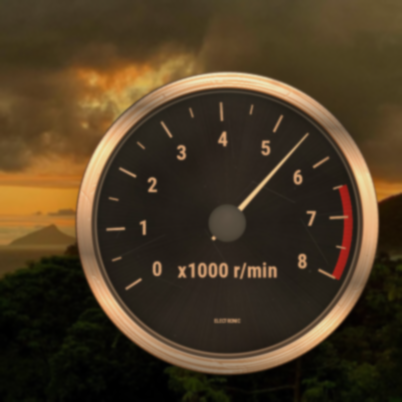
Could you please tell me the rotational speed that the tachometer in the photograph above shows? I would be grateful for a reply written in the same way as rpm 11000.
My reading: rpm 5500
